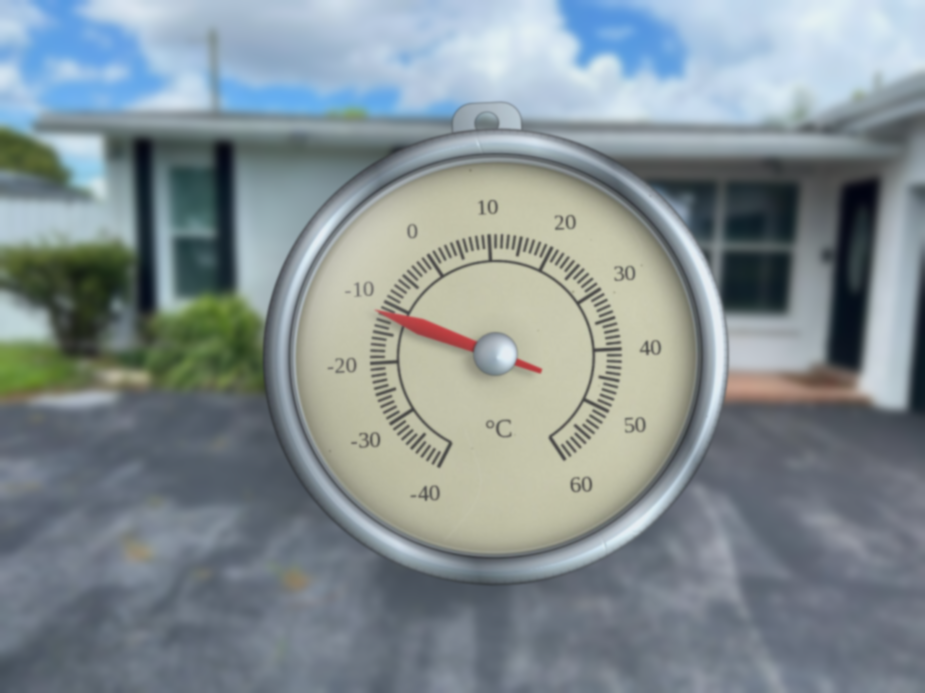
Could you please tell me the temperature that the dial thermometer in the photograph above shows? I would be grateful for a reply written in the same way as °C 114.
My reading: °C -12
